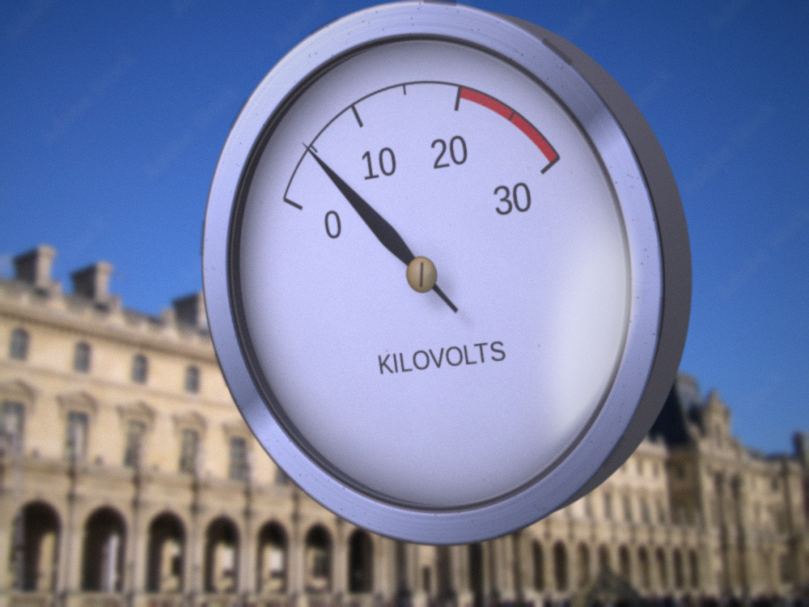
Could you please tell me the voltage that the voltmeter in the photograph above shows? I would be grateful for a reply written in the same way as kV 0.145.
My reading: kV 5
